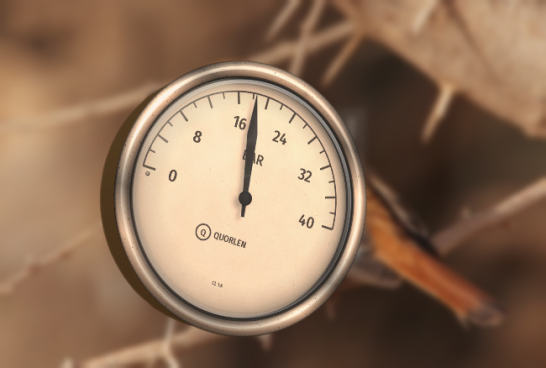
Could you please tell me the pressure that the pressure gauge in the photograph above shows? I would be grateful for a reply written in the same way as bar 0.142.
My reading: bar 18
